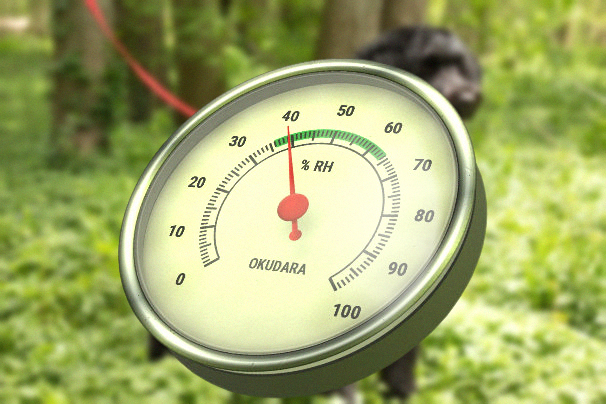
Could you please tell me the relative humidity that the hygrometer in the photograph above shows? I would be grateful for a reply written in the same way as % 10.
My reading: % 40
